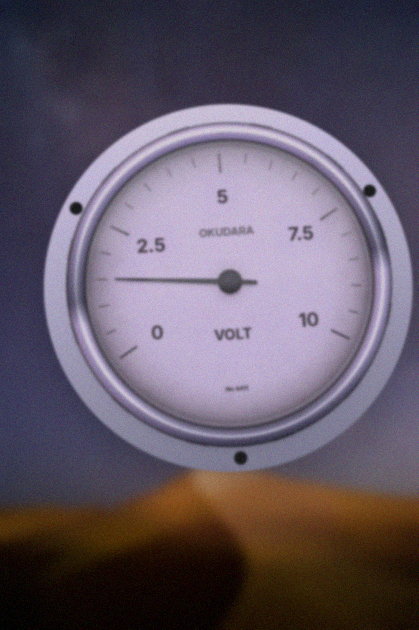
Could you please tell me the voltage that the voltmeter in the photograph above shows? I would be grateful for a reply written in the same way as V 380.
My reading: V 1.5
